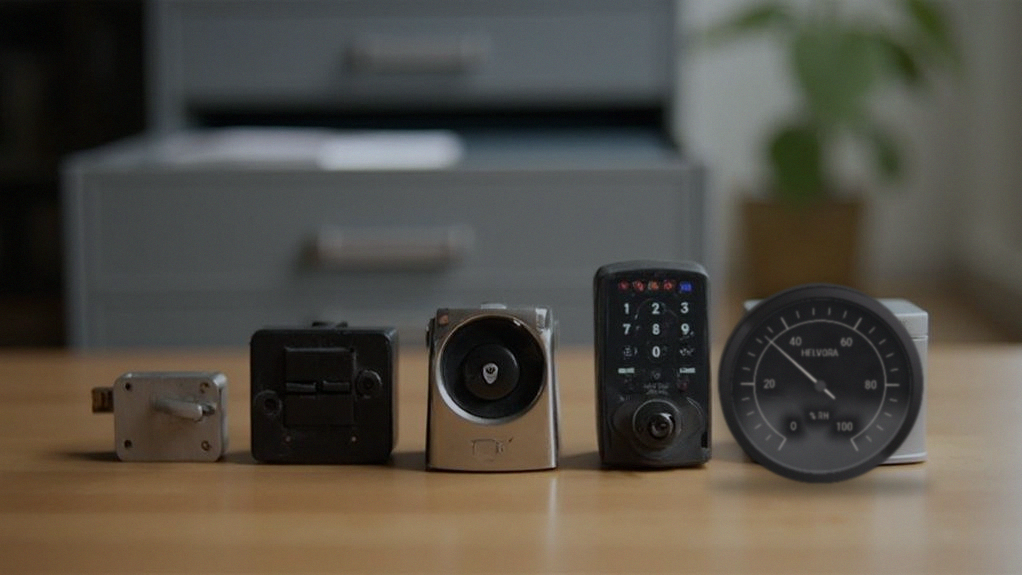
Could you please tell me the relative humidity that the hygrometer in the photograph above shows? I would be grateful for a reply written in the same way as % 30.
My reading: % 34
